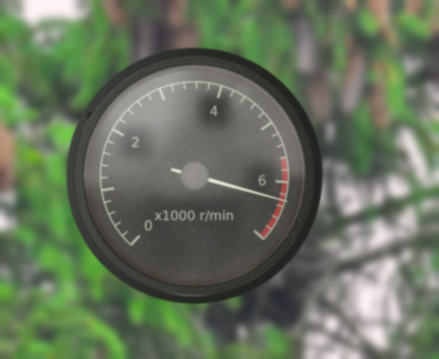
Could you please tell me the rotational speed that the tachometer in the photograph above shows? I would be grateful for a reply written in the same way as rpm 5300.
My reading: rpm 6300
